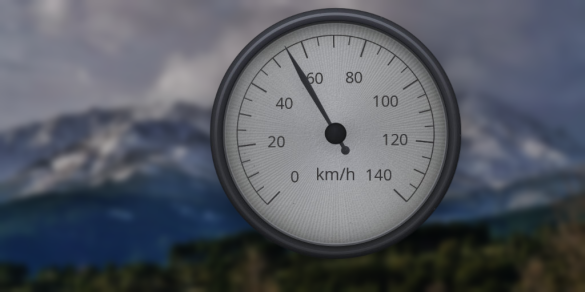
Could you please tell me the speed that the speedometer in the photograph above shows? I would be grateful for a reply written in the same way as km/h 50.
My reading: km/h 55
